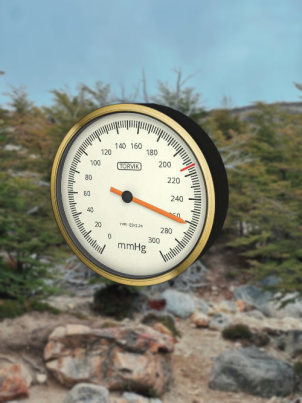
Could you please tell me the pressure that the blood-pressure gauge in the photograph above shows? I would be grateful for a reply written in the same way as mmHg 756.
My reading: mmHg 260
